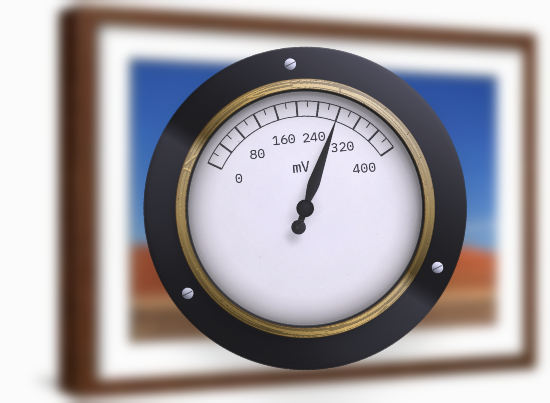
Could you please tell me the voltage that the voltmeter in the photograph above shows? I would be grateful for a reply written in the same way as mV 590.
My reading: mV 280
